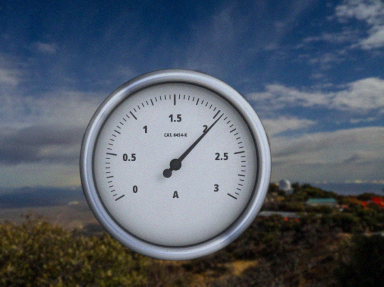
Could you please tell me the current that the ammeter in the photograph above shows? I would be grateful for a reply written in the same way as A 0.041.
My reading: A 2.05
